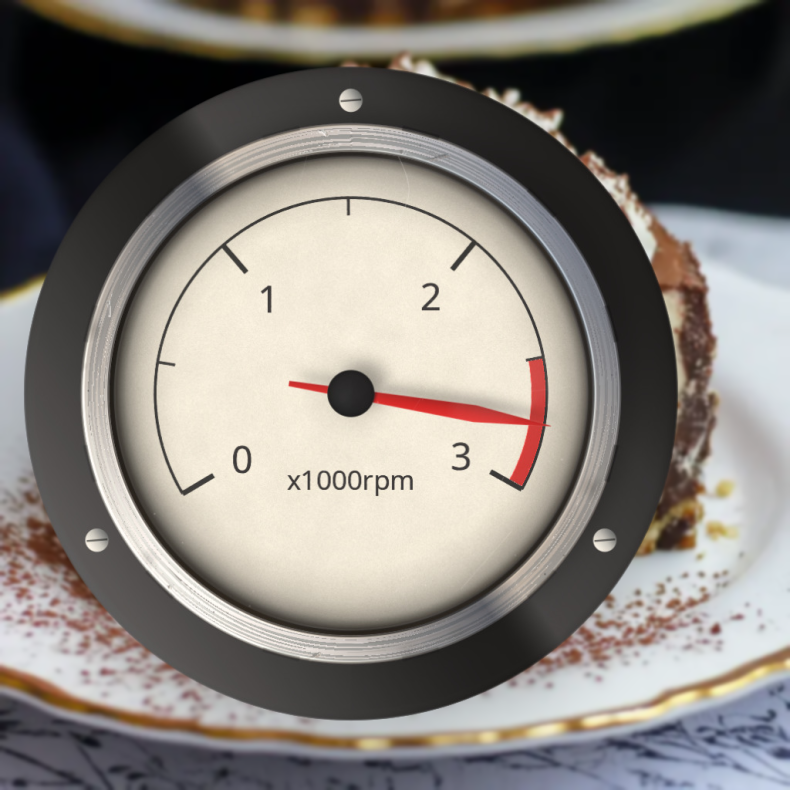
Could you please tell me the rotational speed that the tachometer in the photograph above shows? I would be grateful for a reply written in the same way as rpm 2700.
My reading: rpm 2750
